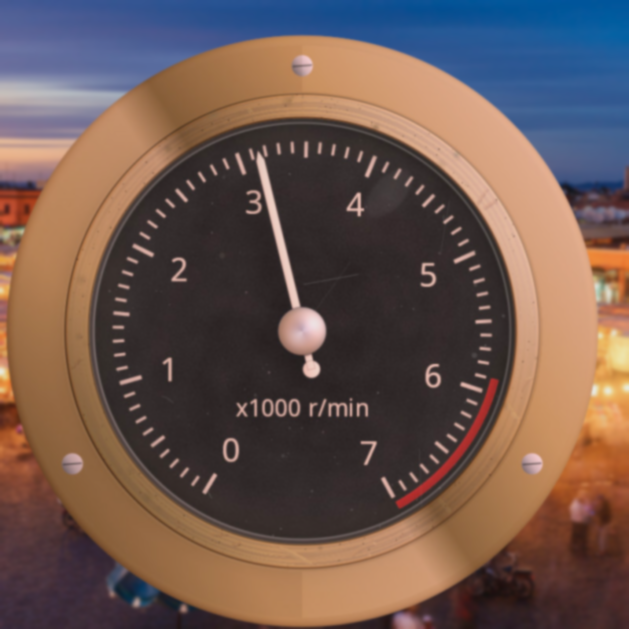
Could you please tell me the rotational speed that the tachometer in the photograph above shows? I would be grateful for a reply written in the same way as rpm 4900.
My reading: rpm 3150
